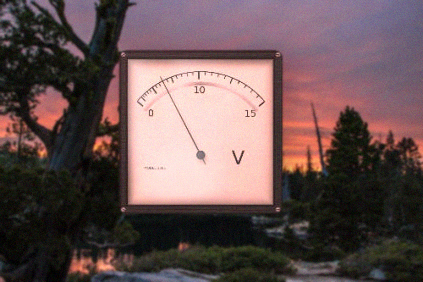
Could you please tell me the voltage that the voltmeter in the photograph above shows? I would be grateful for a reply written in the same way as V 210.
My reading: V 6.5
